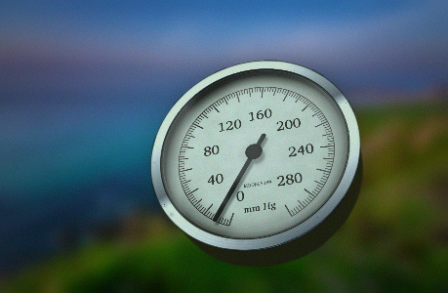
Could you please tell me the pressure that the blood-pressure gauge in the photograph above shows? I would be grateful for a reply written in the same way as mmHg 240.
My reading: mmHg 10
